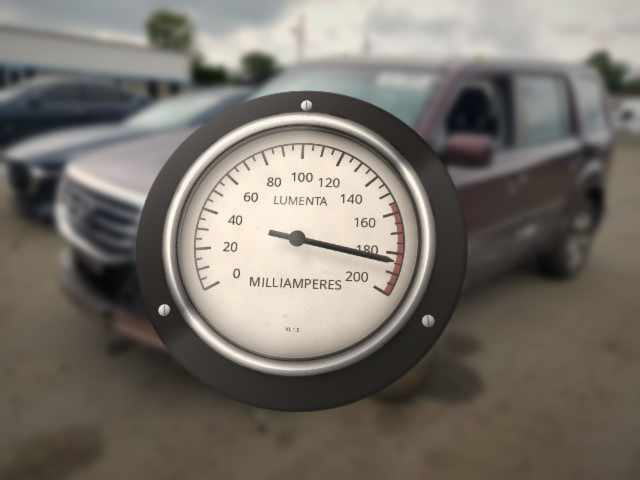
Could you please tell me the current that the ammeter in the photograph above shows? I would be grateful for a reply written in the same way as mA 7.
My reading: mA 185
